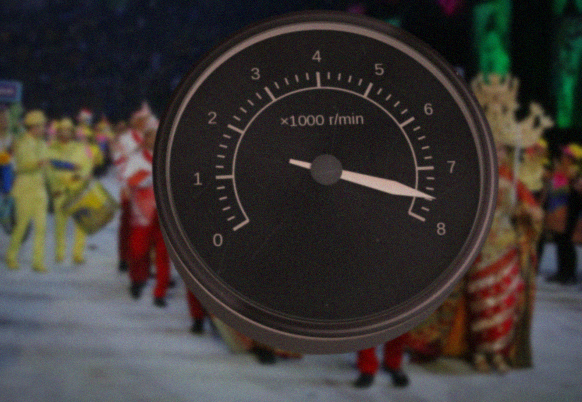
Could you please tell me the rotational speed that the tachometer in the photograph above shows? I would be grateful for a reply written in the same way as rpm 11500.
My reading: rpm 7600
